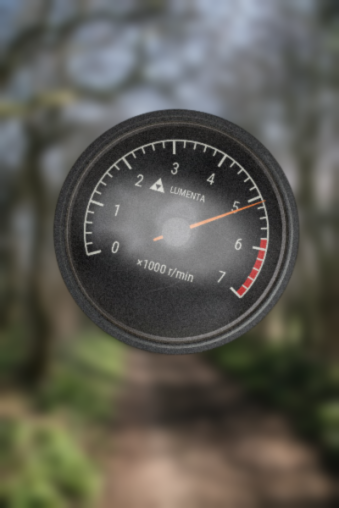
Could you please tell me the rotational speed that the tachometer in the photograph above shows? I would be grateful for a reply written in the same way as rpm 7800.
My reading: rpm 5100
